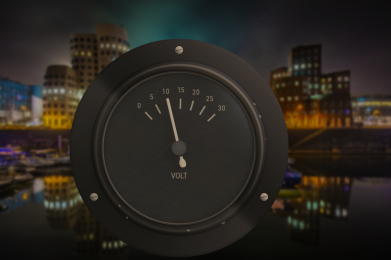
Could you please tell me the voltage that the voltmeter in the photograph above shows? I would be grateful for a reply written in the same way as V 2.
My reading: V 10
